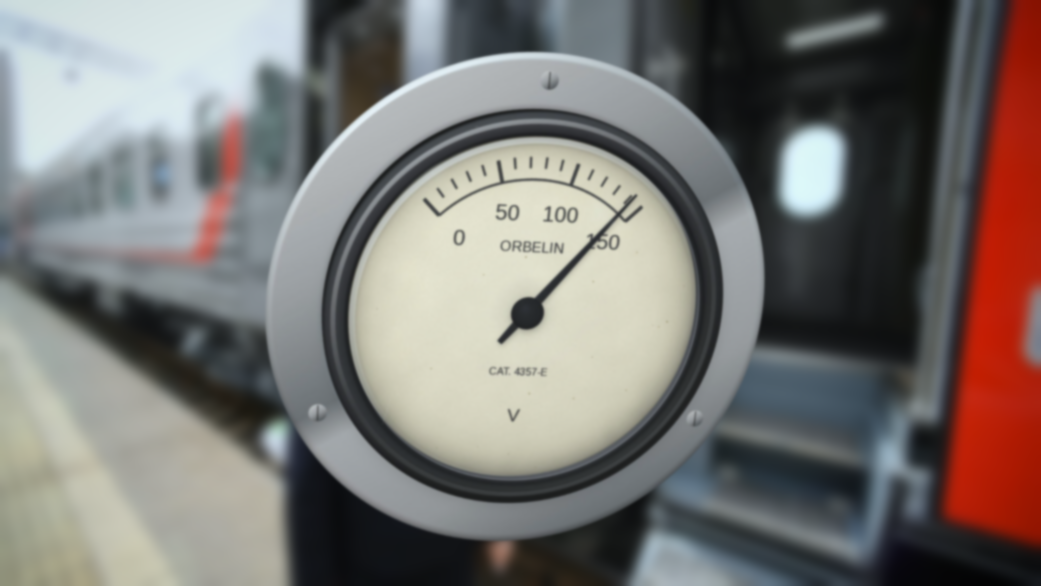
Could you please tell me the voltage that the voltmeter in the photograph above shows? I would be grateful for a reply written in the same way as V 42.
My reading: V 140
